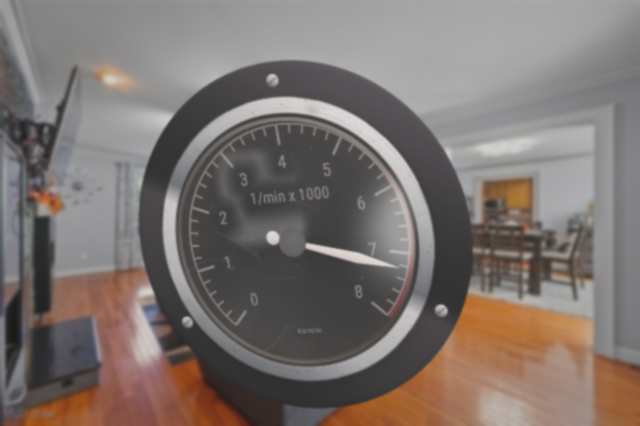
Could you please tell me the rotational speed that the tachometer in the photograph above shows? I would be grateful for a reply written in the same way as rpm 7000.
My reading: rpm 7200
